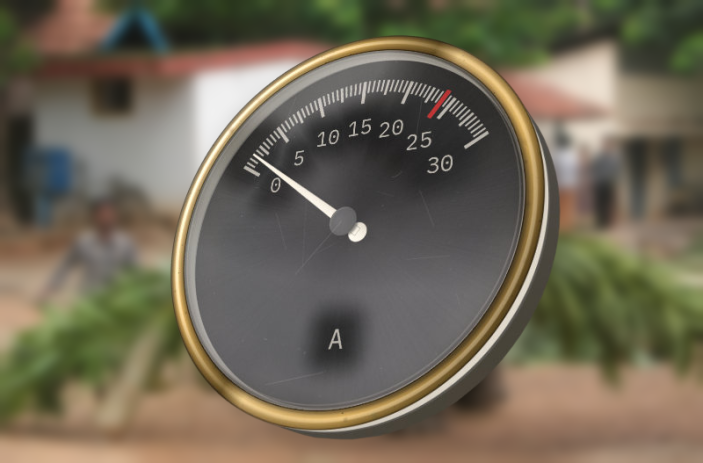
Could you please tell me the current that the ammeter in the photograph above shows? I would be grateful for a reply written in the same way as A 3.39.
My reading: A 1.5
